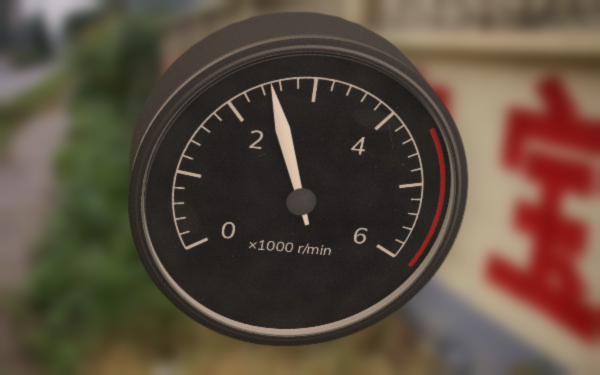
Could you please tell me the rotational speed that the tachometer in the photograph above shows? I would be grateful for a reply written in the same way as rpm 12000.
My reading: rpm 2500
